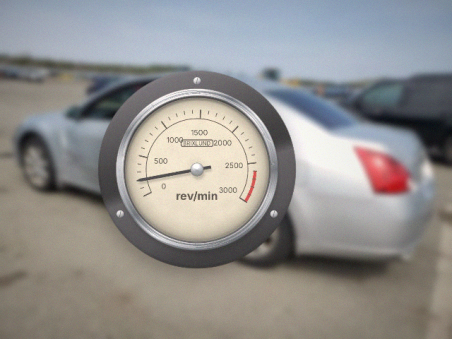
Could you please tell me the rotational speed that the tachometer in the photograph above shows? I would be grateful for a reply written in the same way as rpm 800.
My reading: rpm 200
